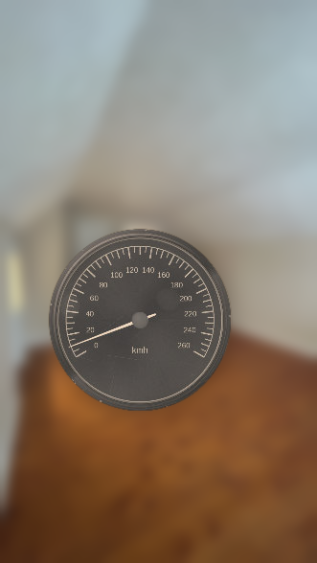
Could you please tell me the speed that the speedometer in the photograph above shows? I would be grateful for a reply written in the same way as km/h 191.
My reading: km/h 10
